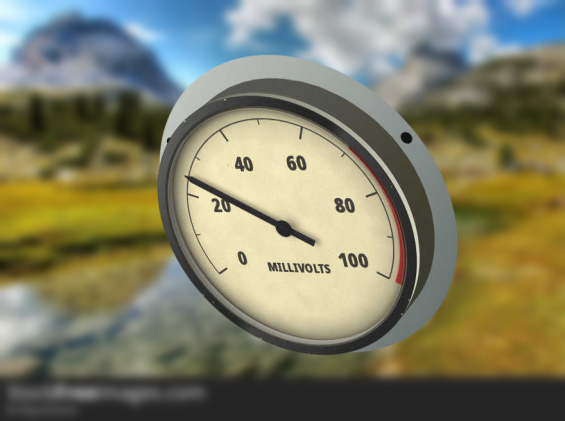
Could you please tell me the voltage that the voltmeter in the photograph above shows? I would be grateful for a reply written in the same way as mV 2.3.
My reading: mV 25
